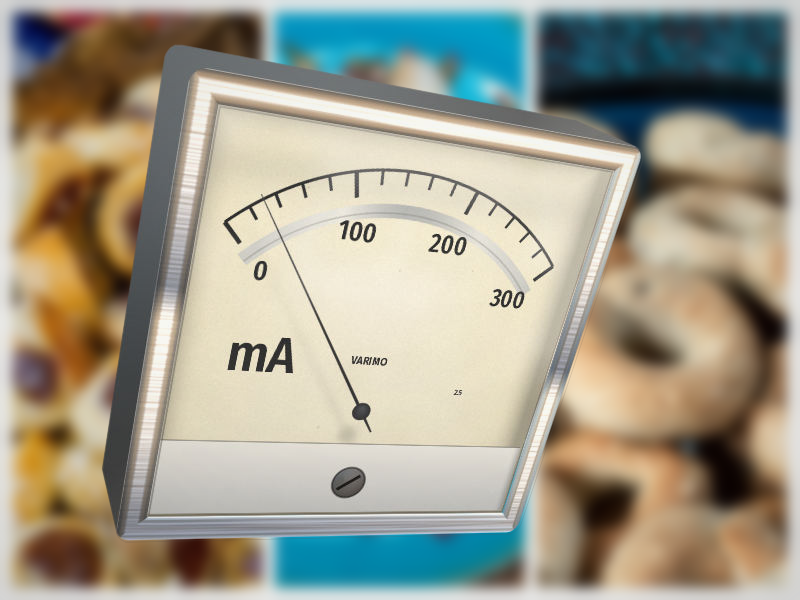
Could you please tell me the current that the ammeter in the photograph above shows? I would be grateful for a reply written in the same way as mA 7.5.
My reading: mA 30
